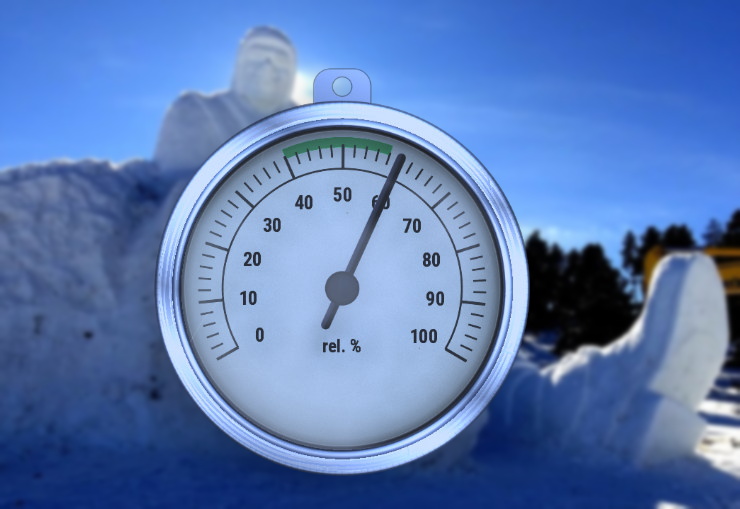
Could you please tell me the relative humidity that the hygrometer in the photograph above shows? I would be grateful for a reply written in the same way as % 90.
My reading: % 60
